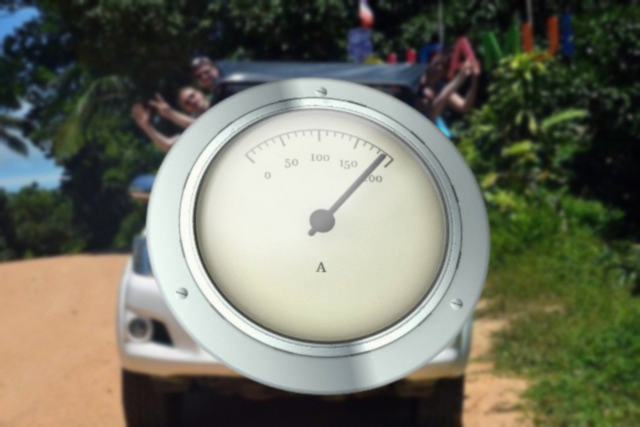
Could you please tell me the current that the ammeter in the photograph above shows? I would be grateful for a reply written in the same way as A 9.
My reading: A 190
